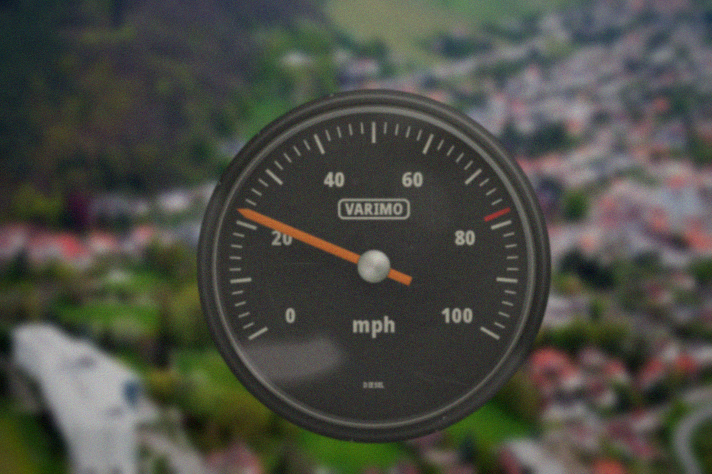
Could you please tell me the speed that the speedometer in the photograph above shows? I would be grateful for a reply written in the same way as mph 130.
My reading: mph 22
